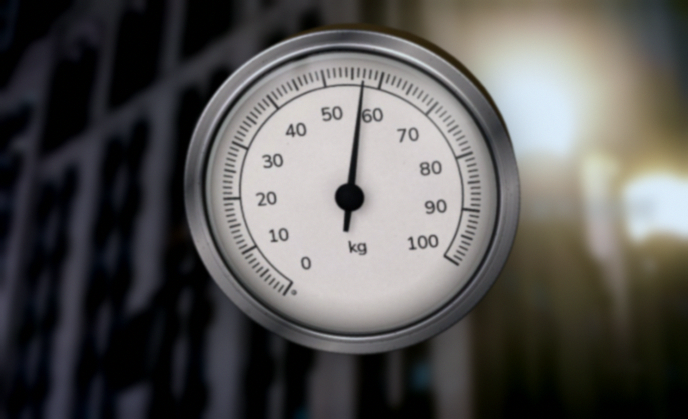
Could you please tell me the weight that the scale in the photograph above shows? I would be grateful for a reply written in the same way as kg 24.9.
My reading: kg 57
